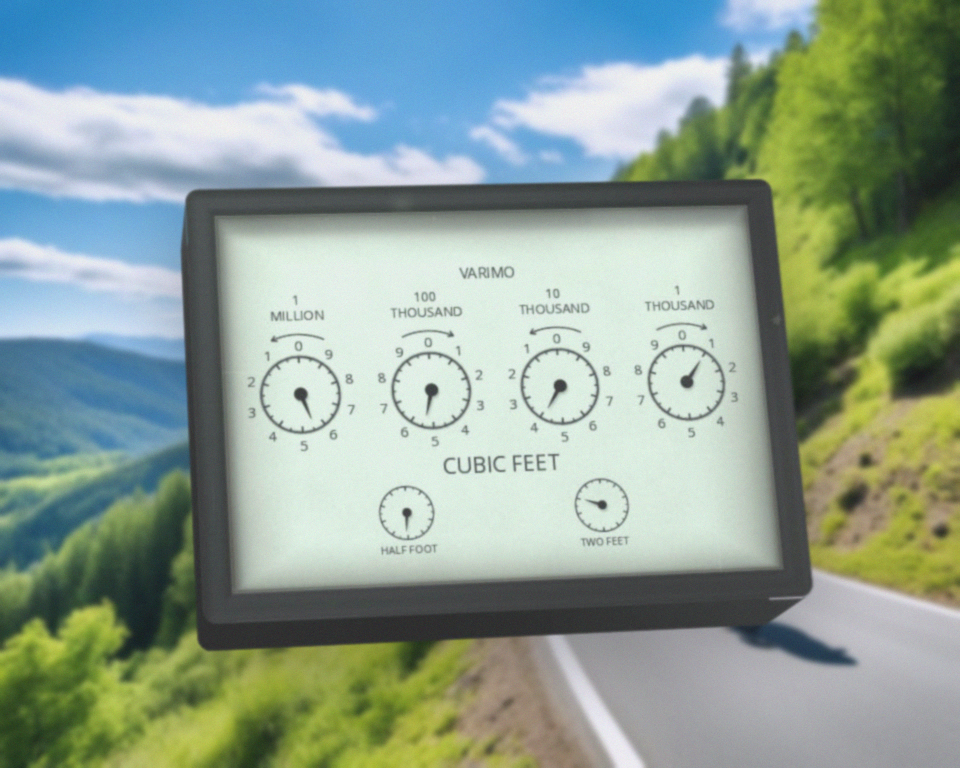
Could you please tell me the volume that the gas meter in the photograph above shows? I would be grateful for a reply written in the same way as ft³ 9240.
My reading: ft³ 554100
